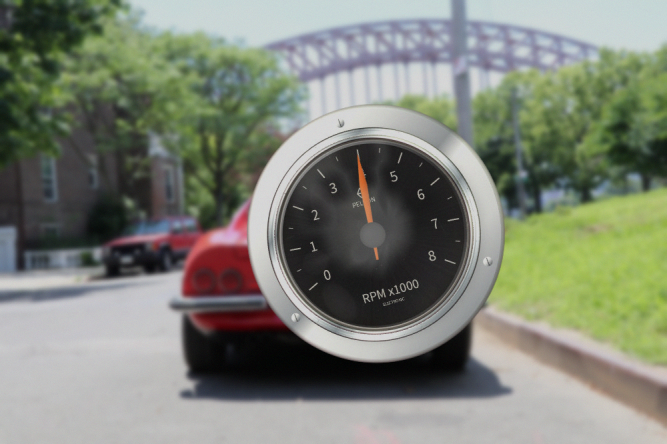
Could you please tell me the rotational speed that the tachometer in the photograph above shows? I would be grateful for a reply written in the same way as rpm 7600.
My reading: rpm 4000
